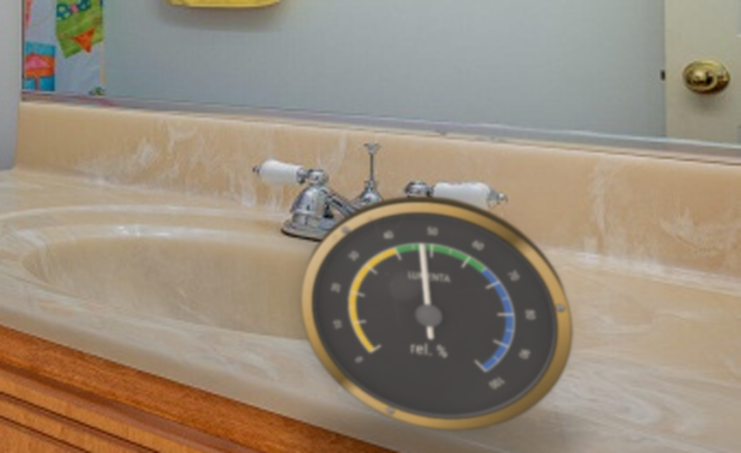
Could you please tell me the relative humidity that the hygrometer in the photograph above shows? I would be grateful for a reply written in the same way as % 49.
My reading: % 47.5
